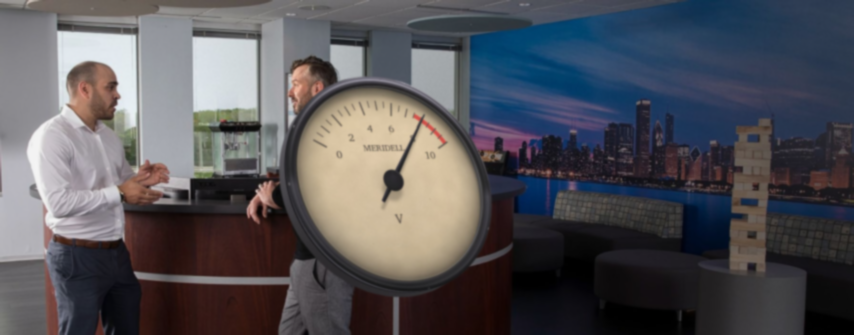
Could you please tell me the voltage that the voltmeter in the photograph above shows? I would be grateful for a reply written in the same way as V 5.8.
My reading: V 8
